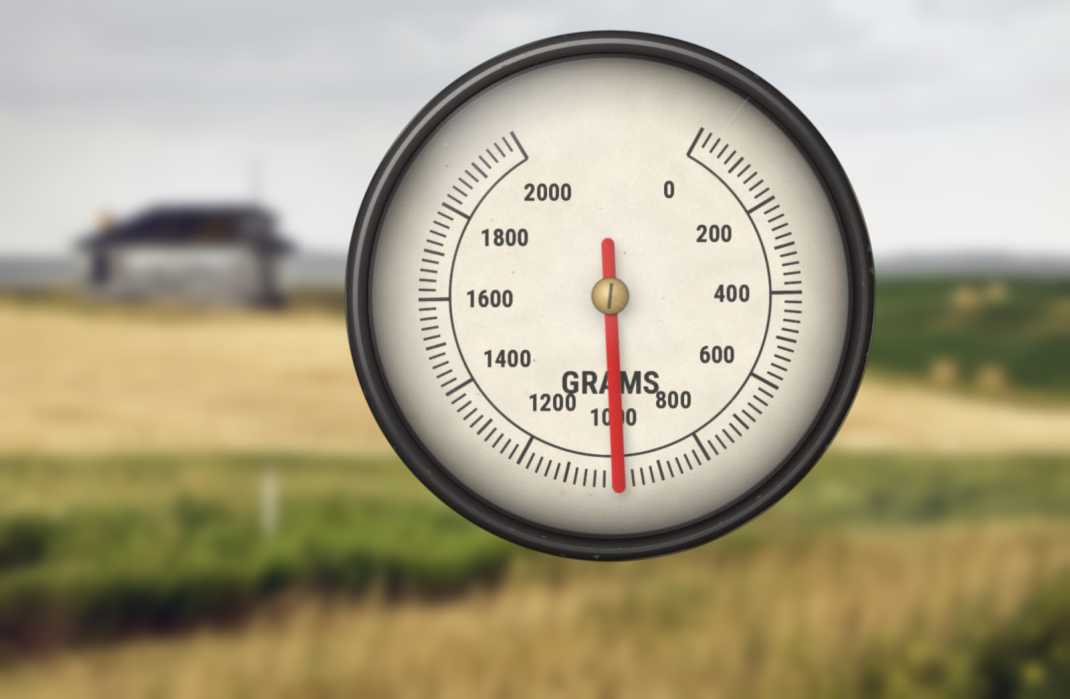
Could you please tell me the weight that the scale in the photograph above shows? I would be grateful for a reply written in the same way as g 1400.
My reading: g 990
